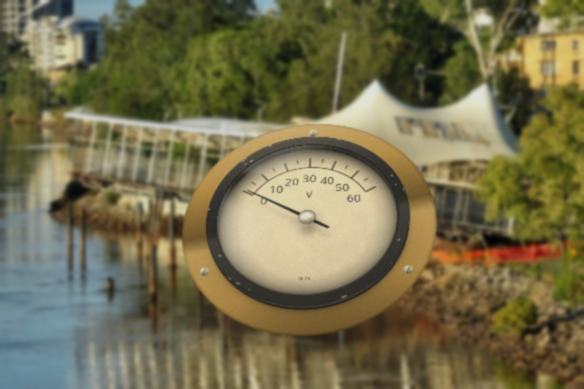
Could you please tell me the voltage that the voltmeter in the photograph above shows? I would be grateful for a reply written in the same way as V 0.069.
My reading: V 0
